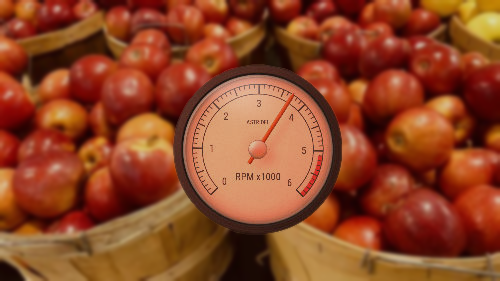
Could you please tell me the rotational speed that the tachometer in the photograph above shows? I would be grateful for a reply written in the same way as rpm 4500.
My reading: rpm 3700
